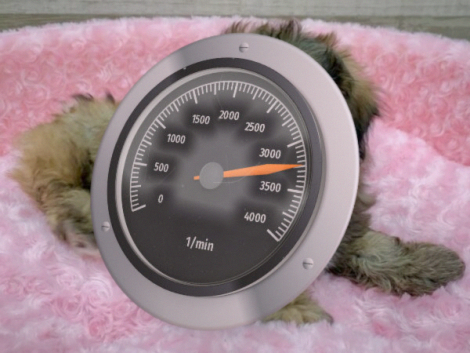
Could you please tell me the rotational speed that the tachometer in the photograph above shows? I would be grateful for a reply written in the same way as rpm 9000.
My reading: rpm 3250
